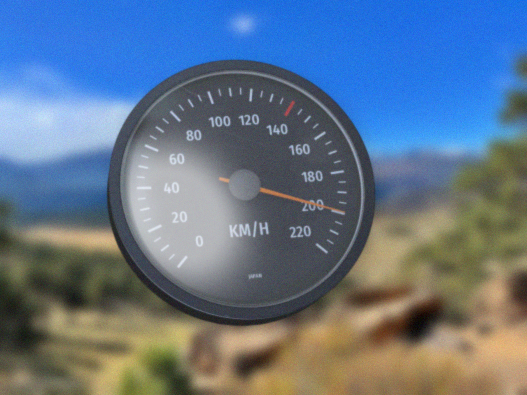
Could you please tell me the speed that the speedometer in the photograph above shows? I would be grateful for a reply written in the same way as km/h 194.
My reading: km/h 200
